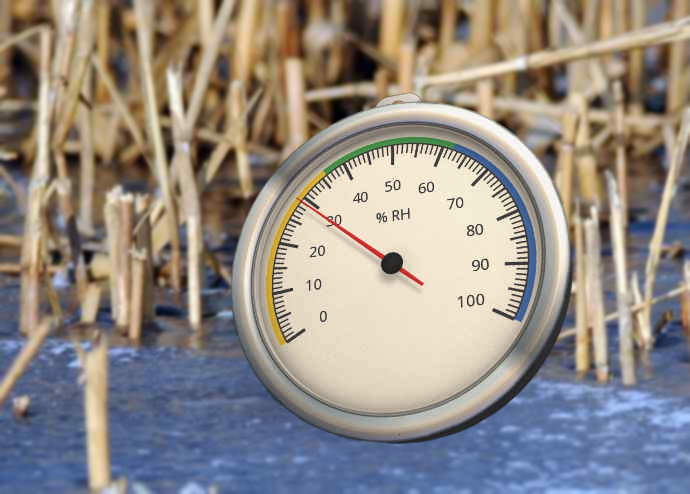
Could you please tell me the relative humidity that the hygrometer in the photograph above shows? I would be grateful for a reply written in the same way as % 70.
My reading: % 29
